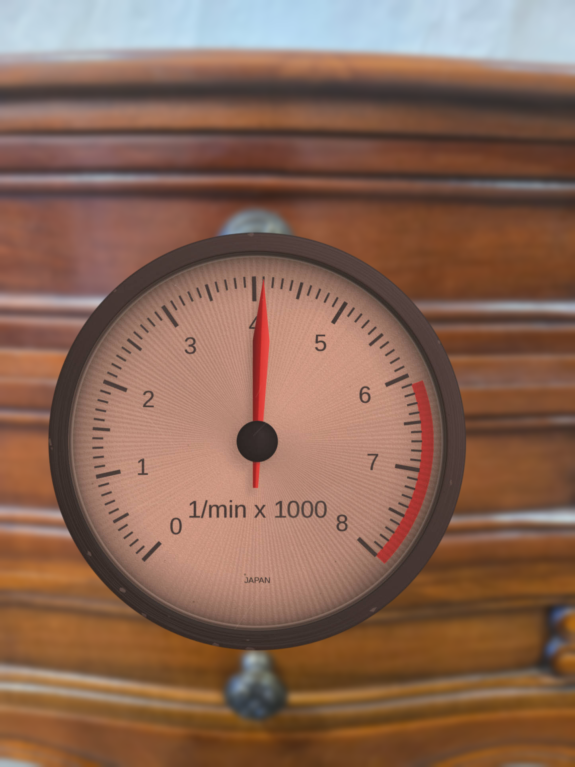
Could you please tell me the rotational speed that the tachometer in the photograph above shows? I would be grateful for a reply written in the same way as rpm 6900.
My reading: rpm 4100
